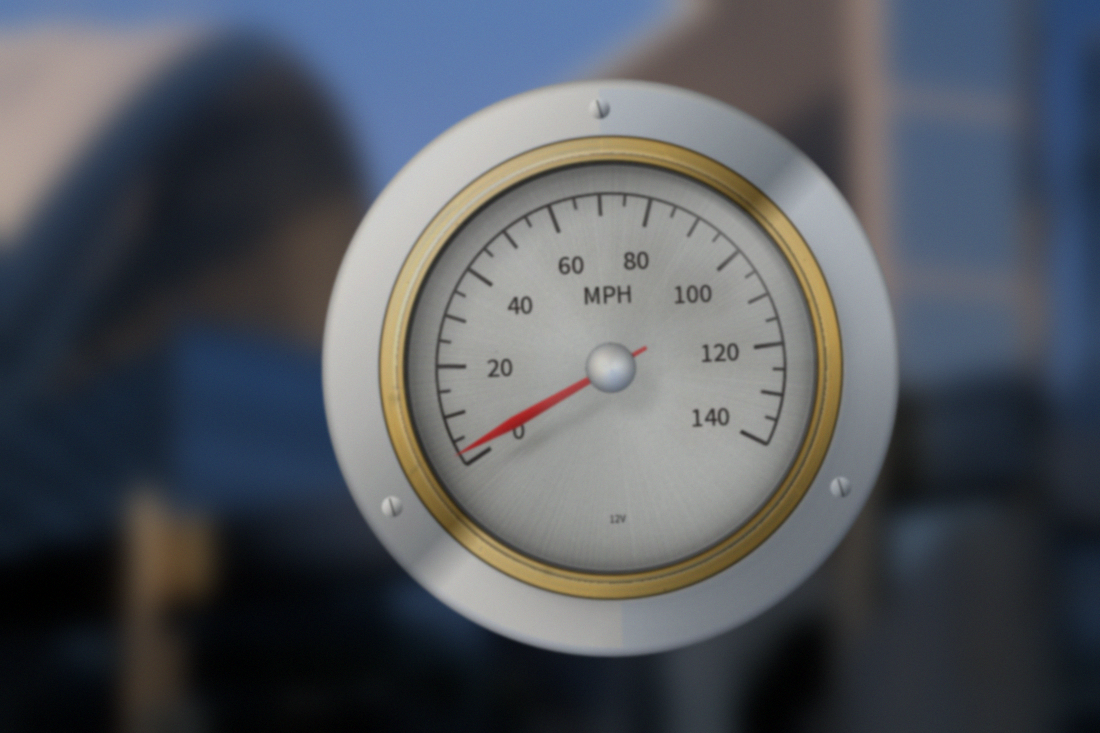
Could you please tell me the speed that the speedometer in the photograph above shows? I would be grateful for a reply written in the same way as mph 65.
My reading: mph 2.5
